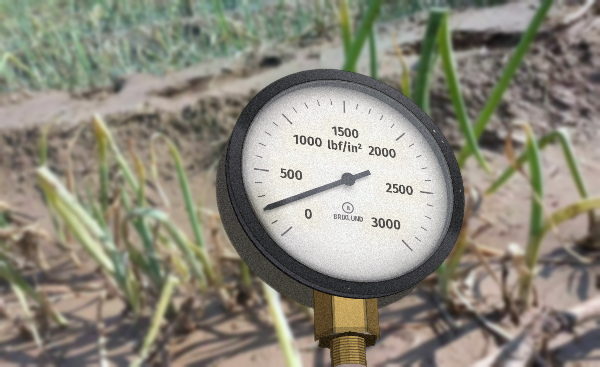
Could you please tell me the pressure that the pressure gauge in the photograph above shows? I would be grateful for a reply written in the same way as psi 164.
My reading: psi 200
